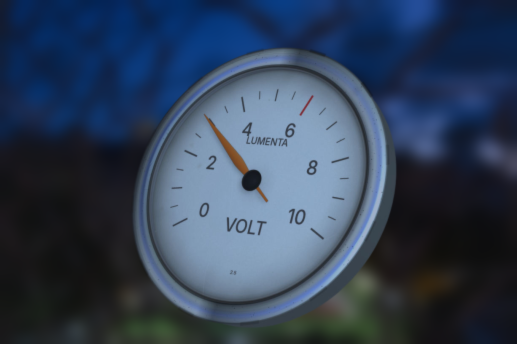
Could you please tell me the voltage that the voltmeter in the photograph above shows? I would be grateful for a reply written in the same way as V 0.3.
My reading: V 3
